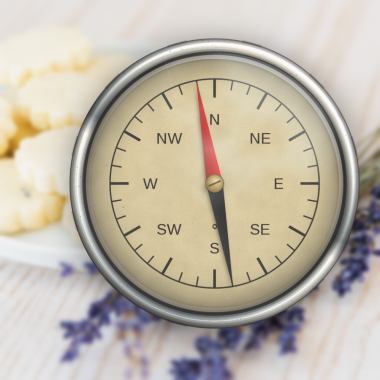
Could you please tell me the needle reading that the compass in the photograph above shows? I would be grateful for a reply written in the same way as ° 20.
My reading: ° 350
